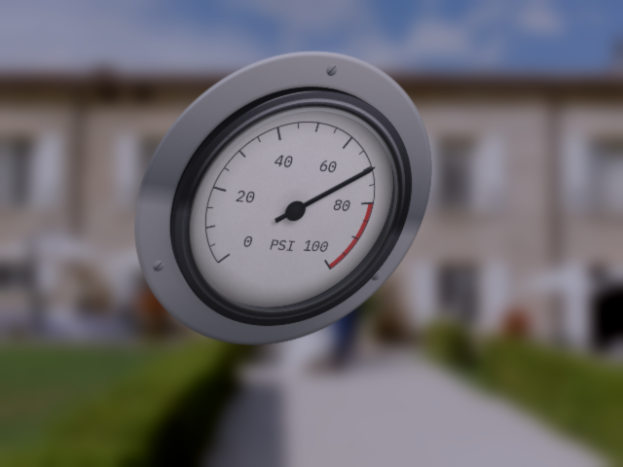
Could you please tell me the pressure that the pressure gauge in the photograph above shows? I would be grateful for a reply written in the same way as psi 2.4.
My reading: psi 70
